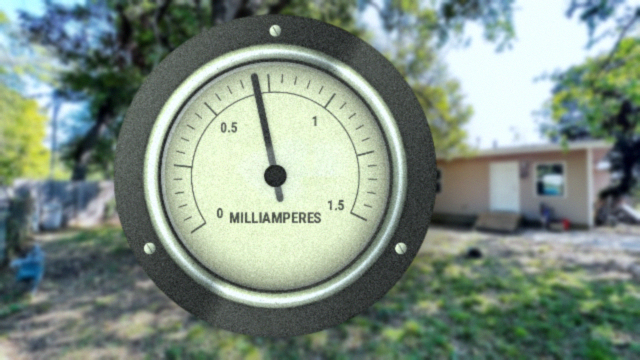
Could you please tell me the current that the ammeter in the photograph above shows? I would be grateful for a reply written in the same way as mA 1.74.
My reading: mA 0.7
